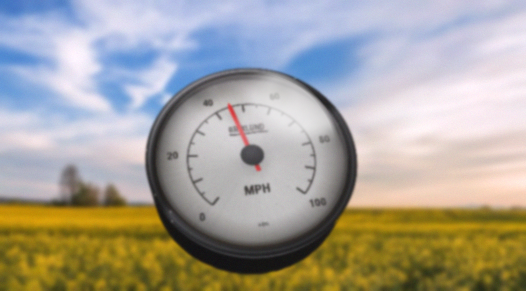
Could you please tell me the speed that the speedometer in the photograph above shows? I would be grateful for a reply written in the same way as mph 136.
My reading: mph 45
